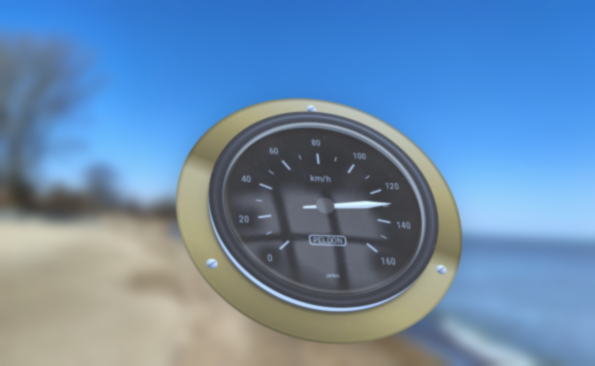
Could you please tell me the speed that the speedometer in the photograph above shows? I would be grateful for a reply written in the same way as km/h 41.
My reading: km/h 130
